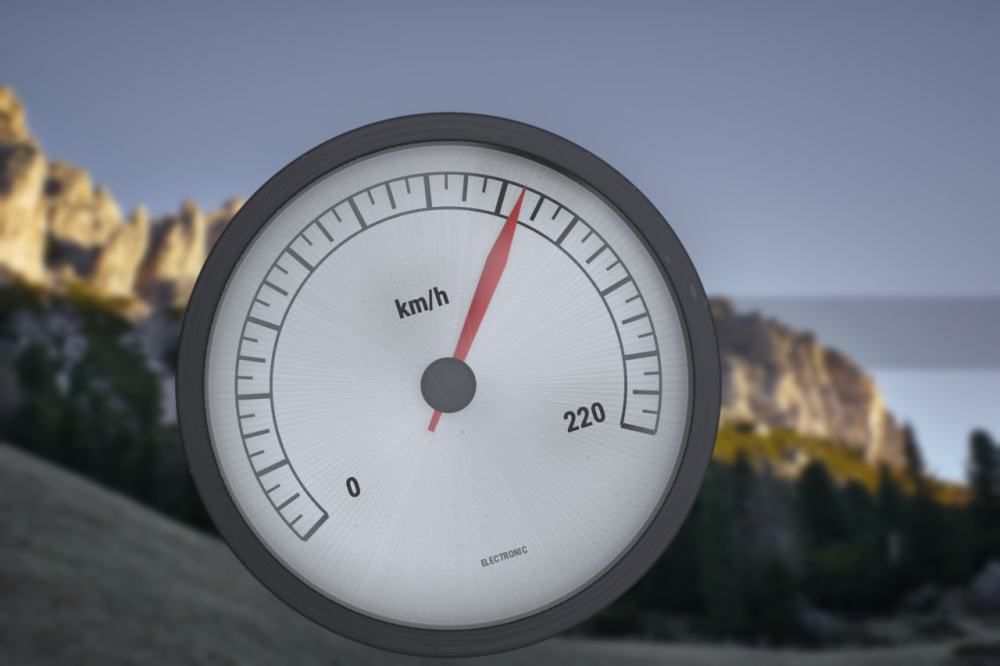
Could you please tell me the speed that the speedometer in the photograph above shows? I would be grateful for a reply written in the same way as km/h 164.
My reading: km/h 145
